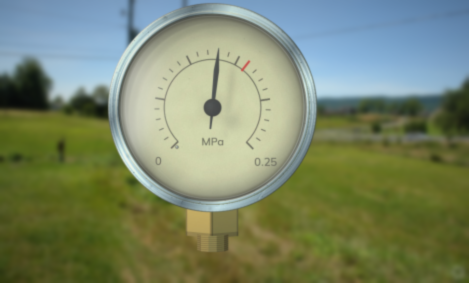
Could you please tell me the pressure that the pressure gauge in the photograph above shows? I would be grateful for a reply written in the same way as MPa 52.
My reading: MPa 0.13
